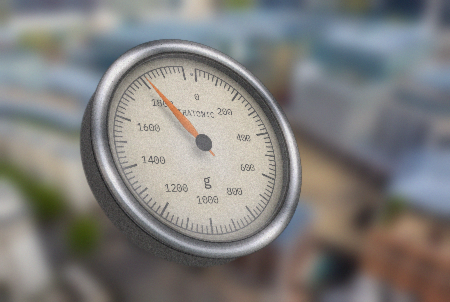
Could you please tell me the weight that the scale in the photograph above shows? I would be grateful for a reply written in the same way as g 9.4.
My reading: g 1800
